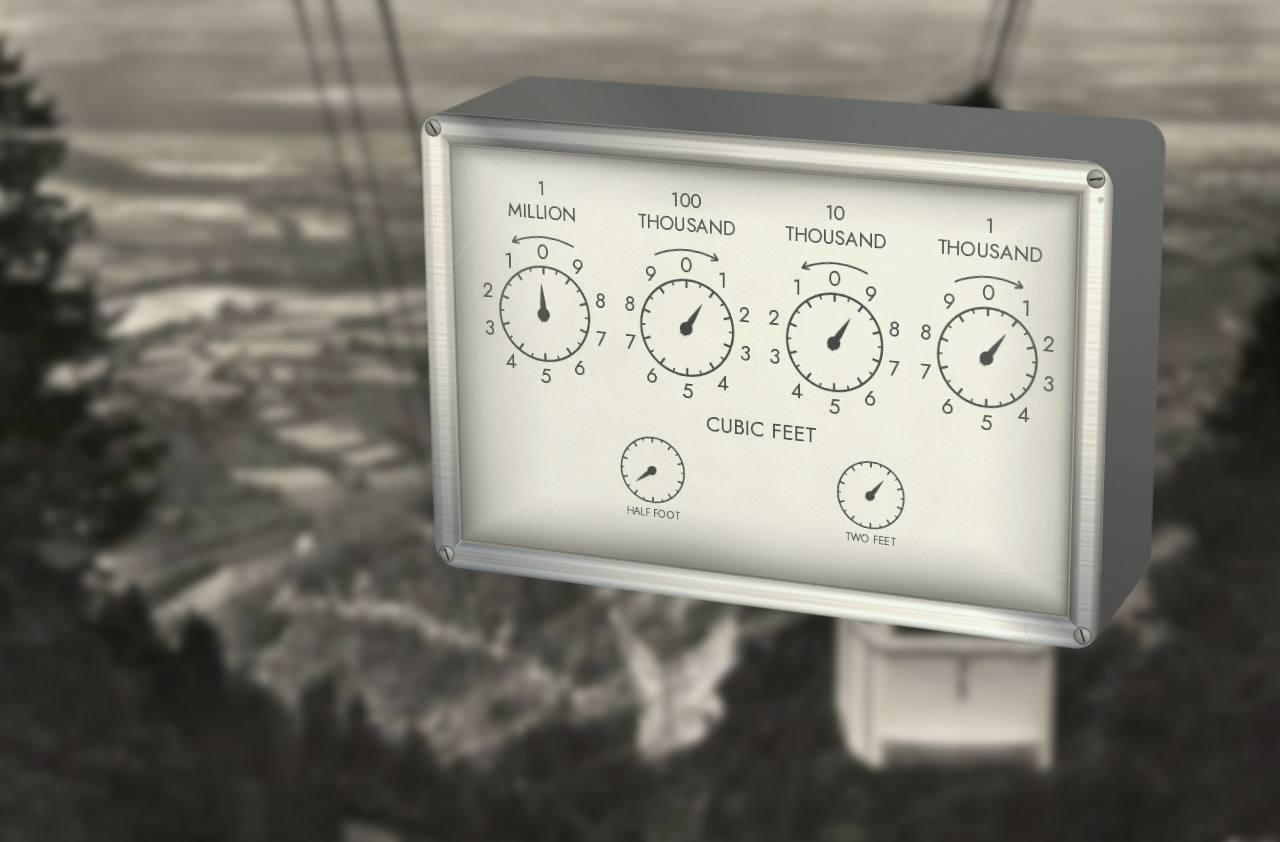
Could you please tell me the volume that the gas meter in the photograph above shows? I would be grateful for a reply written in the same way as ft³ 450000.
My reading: ft³ 9100
